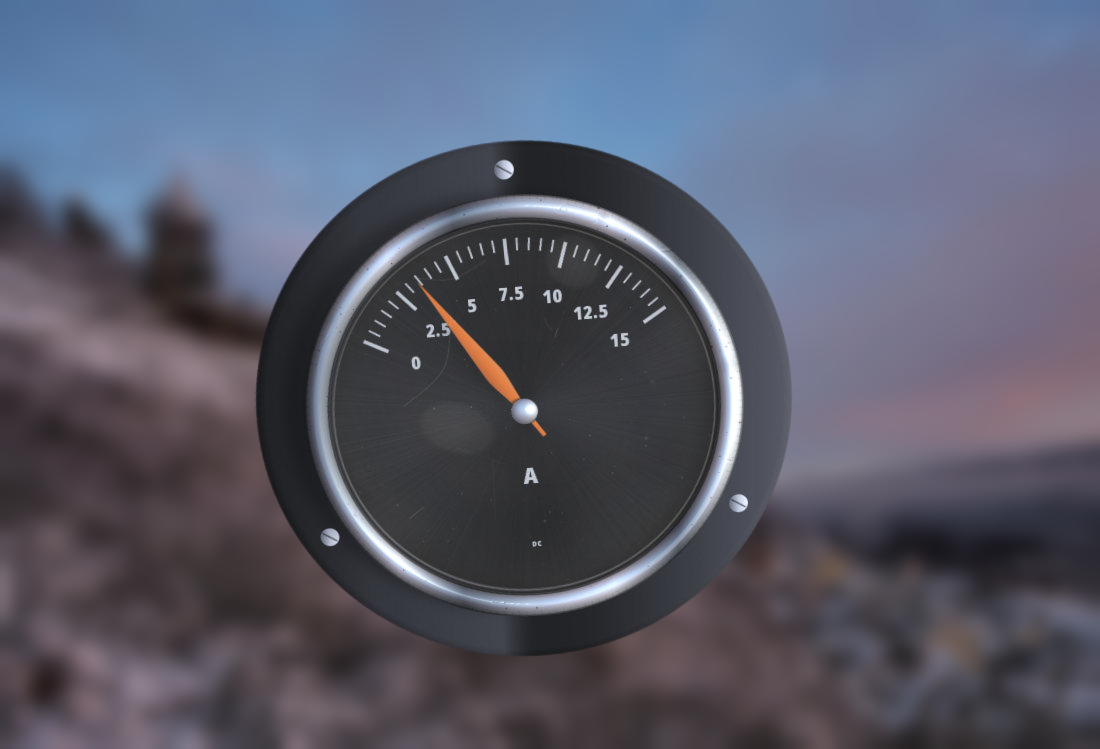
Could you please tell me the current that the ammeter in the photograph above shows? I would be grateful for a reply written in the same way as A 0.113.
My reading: A 3.5
